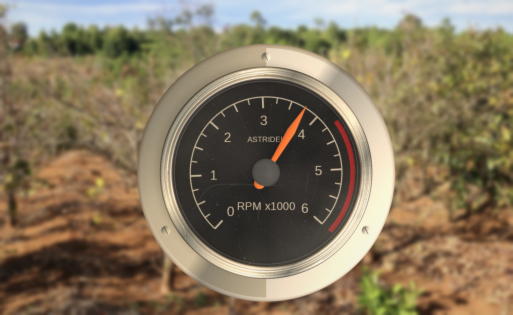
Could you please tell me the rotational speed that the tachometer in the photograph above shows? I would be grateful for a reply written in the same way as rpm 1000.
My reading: rpm 3750
